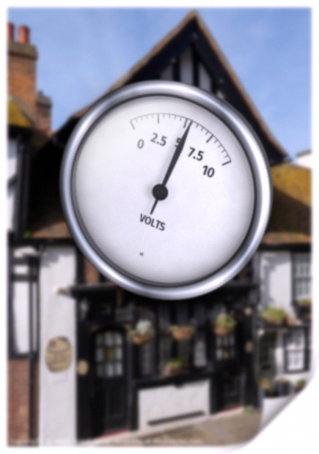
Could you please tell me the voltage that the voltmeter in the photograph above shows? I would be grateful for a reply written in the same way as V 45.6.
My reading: V 5.5
